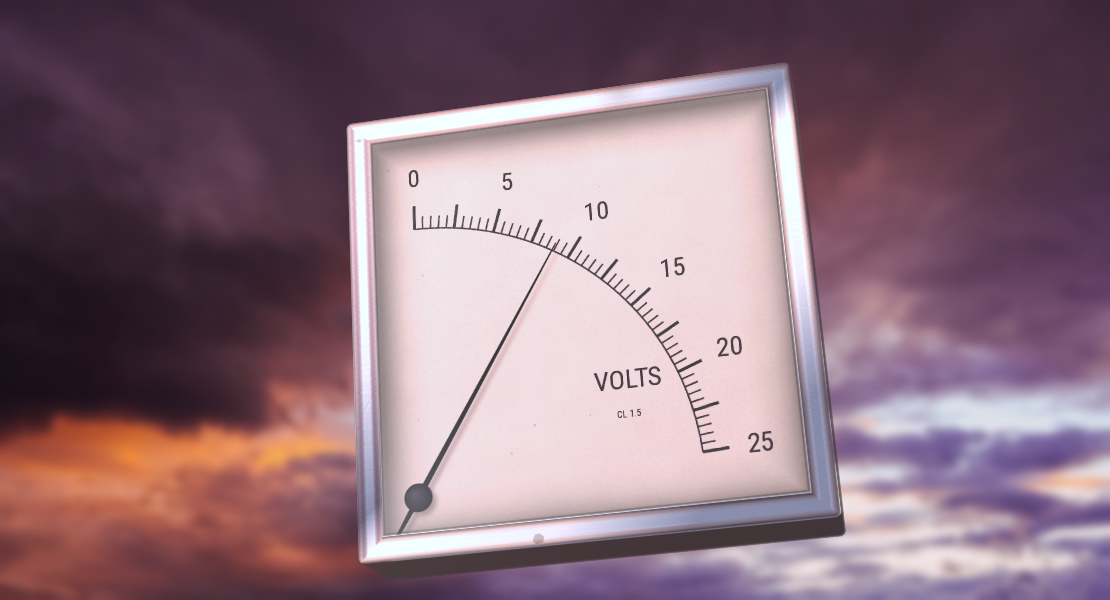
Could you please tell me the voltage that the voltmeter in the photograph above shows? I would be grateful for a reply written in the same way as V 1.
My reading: V 9
